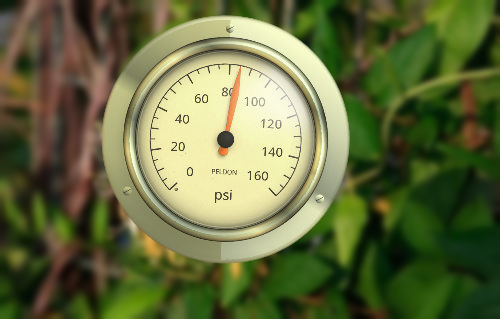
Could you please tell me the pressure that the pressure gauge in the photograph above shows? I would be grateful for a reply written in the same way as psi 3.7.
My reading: psi 85
